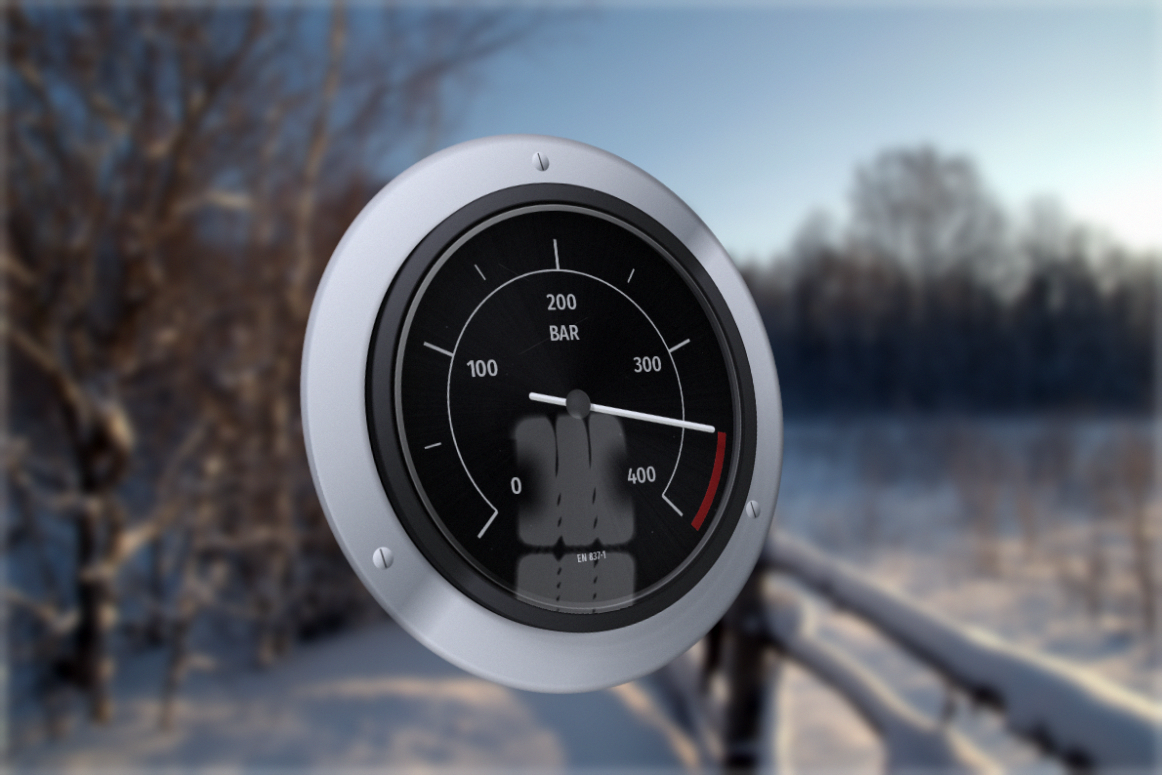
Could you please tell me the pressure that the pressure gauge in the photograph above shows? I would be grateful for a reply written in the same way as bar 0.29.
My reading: bar 350
